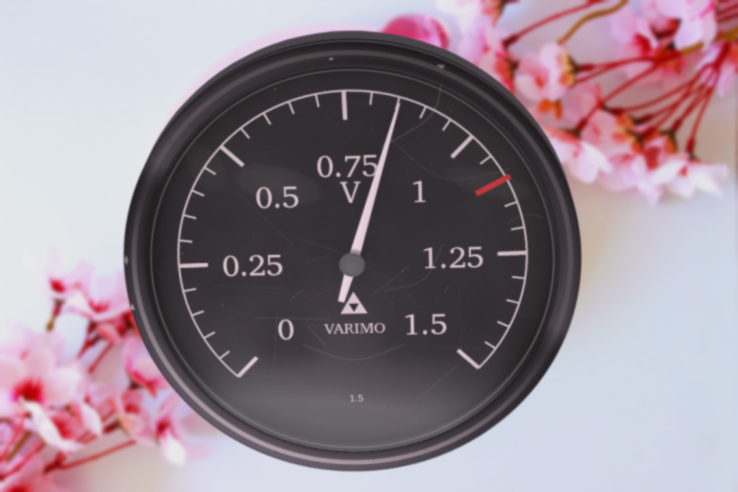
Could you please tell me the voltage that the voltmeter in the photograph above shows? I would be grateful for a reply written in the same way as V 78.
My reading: V 0.85
